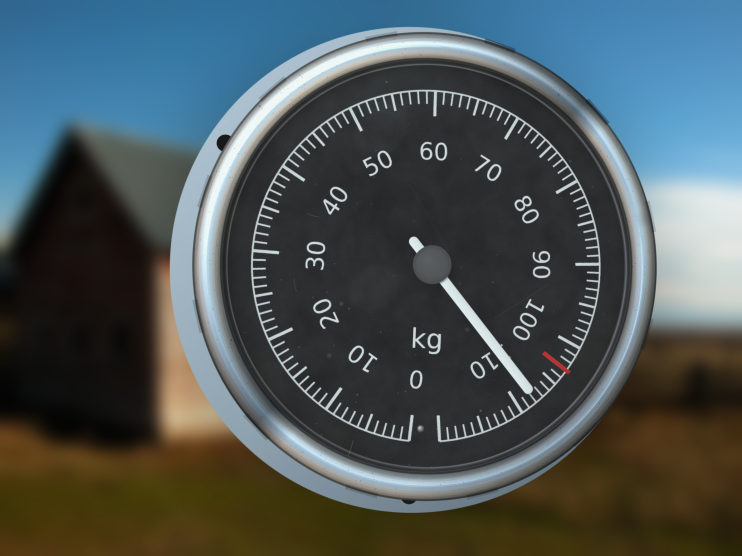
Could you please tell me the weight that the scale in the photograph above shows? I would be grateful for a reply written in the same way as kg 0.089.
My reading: kg 108
